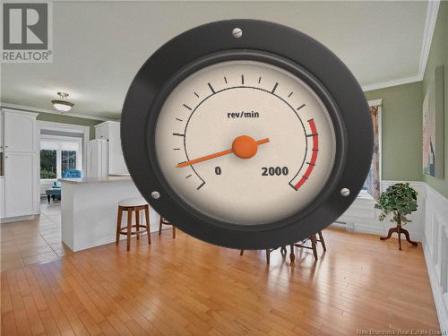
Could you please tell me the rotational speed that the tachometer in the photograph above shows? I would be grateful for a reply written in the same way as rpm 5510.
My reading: rpm 200
